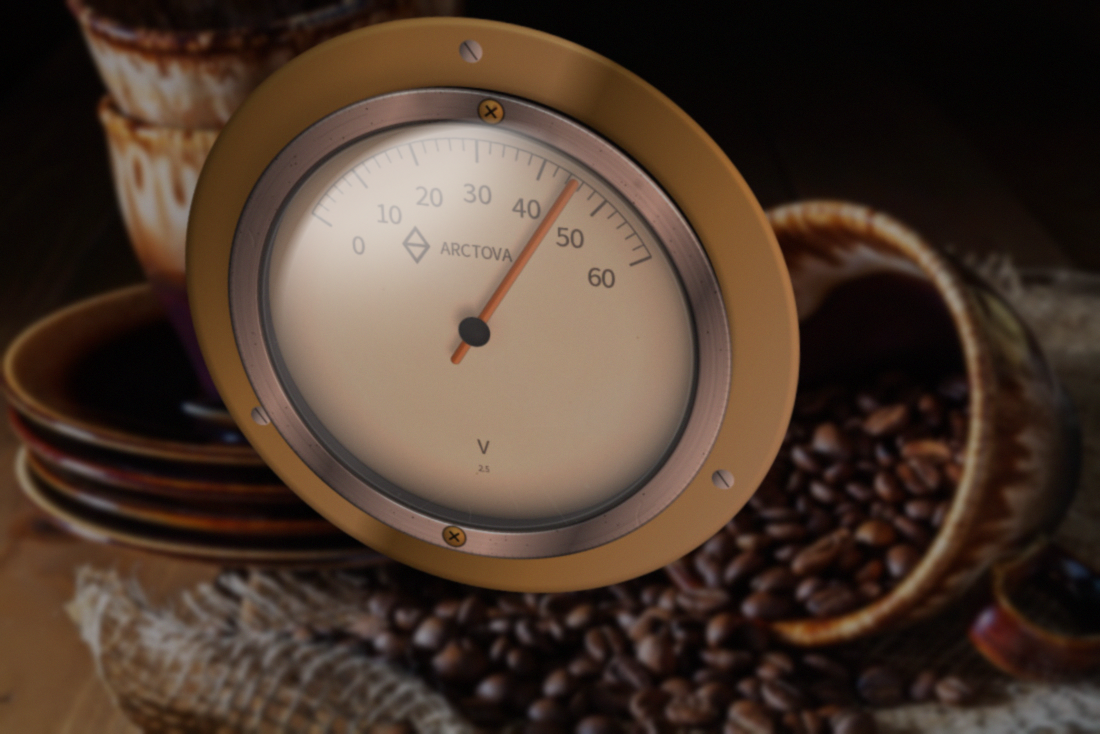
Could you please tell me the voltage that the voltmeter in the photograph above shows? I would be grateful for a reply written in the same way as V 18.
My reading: V 45
